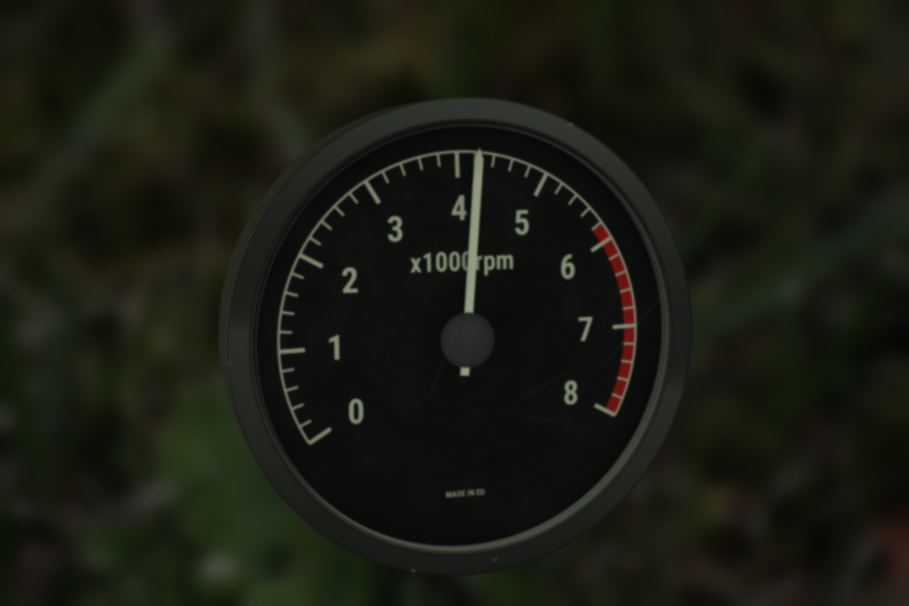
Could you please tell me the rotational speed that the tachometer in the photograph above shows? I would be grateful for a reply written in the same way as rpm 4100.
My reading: rpm 4200
